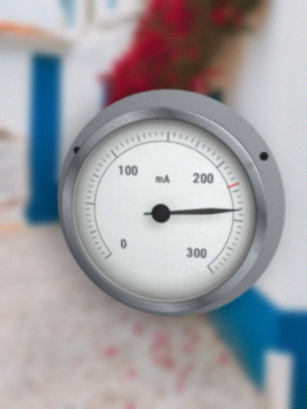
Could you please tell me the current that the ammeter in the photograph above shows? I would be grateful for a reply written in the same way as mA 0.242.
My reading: mA 240
